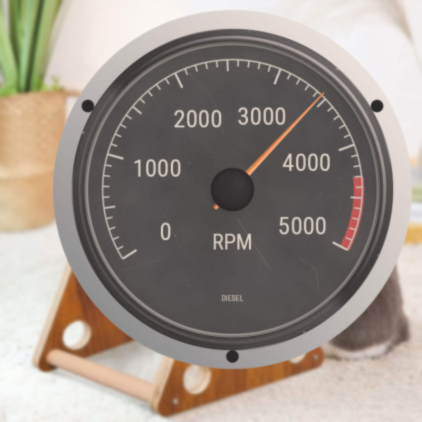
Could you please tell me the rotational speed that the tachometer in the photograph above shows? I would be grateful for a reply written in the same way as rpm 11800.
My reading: rpm 3450
